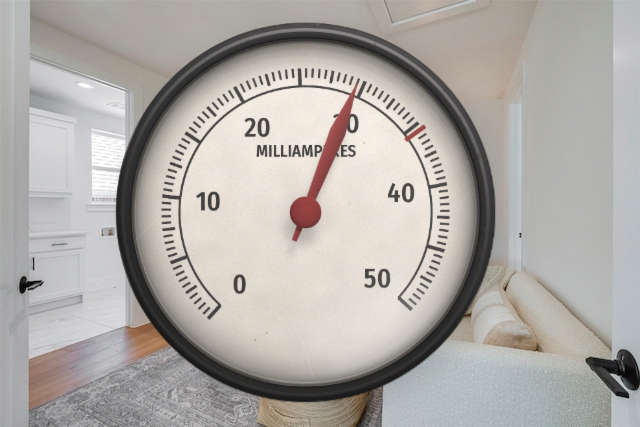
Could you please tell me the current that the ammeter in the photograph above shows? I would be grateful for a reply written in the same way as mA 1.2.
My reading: mA 29.5
